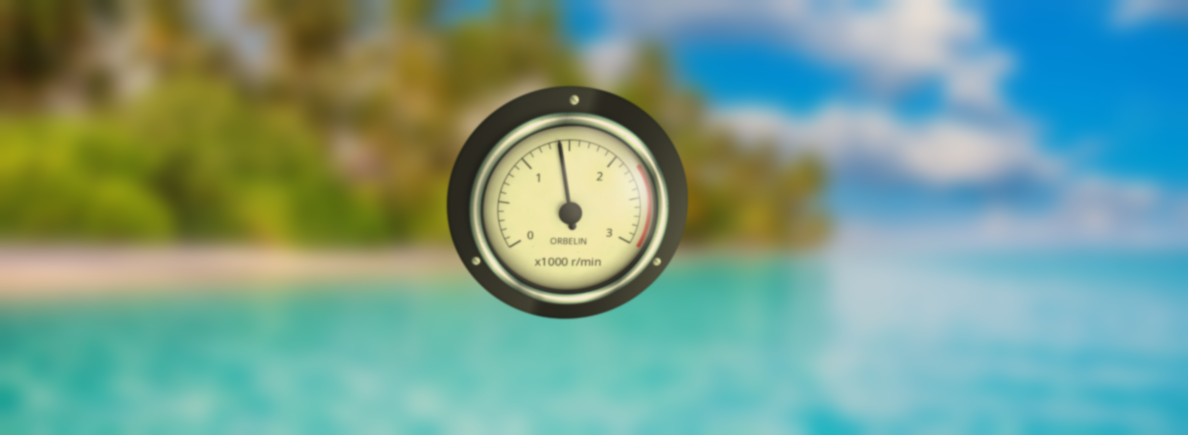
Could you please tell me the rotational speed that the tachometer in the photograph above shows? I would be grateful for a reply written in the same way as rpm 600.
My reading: rpm 1400
